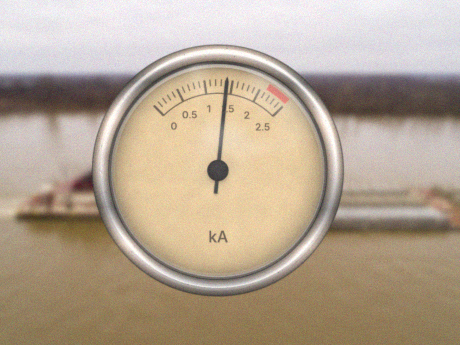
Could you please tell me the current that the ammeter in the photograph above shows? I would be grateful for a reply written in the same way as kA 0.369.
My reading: kA 1.4
